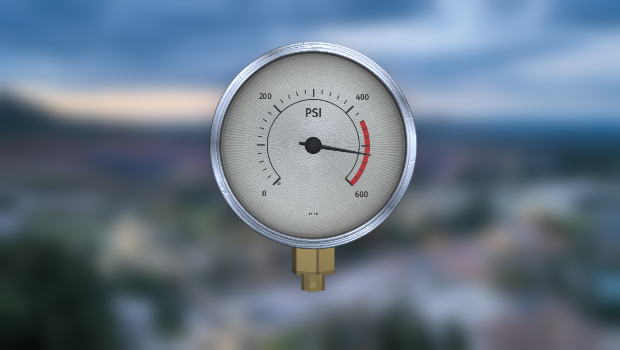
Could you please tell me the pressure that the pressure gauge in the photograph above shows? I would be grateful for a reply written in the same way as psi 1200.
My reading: psi 520
